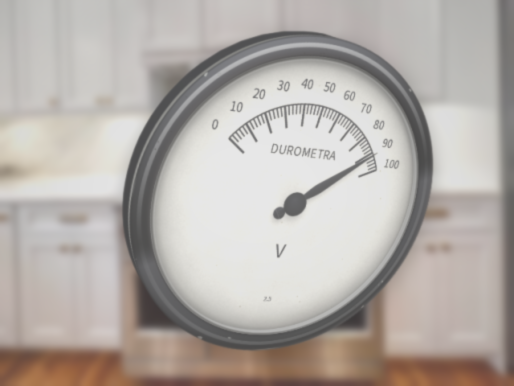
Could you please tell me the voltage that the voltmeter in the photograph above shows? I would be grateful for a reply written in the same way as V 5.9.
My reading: V 90
